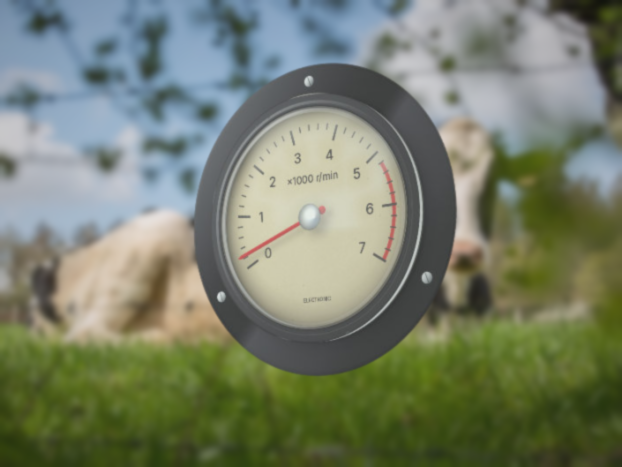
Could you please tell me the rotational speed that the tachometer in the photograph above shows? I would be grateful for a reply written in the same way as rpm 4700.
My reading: rpm 200
